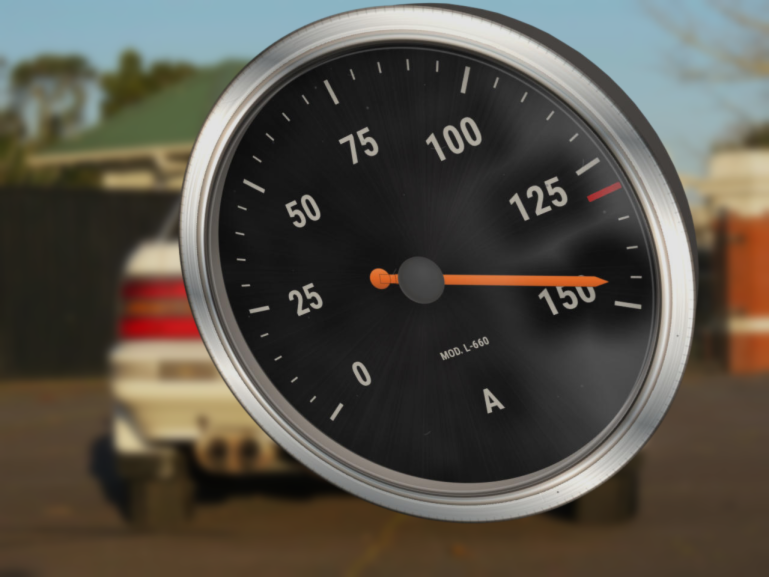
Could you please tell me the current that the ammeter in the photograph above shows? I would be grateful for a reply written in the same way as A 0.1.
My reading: A 145
